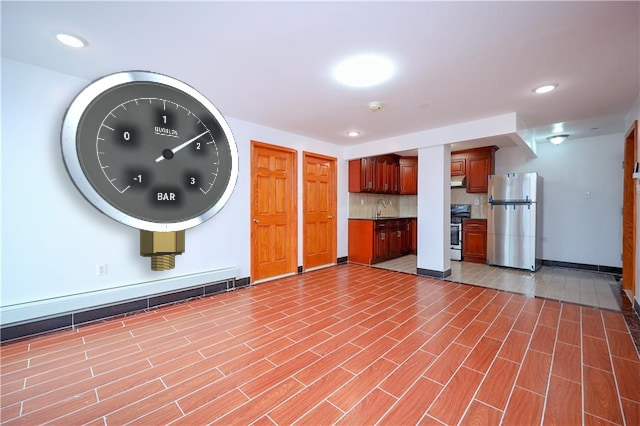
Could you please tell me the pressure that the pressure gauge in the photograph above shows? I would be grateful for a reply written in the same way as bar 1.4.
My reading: bar 1.8
